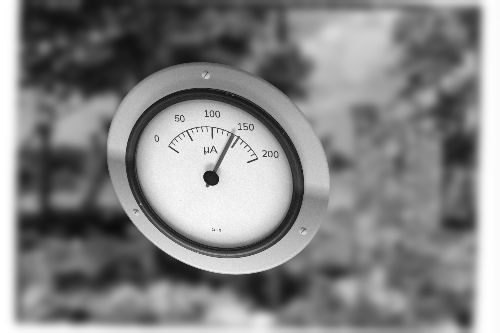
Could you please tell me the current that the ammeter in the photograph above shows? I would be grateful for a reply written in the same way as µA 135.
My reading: µA 140
